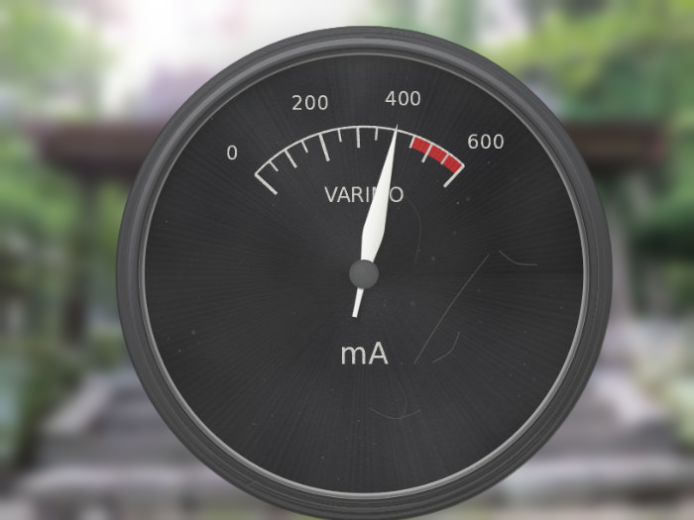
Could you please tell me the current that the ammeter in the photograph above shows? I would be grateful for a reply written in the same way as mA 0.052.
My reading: mA 400
